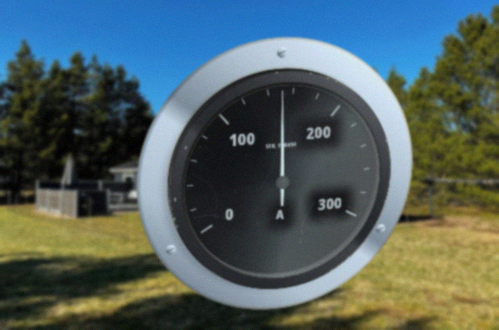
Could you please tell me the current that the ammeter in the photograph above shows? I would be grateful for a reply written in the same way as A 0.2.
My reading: A 150
